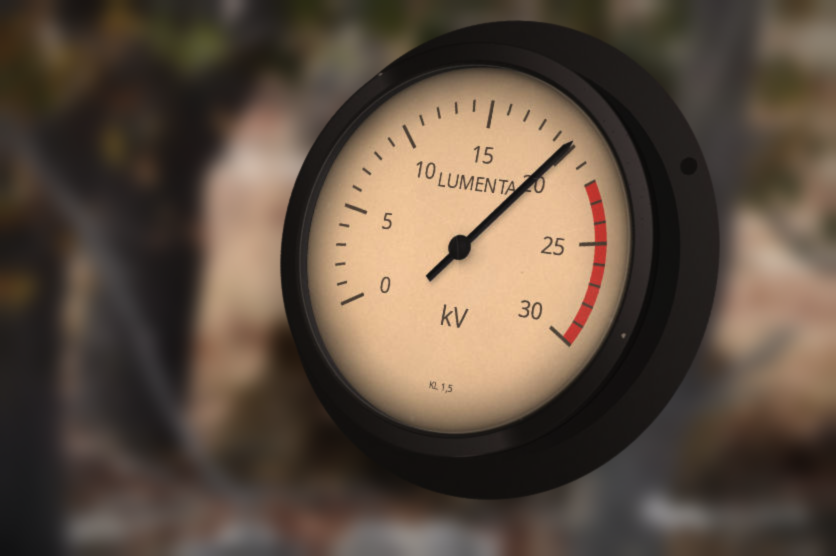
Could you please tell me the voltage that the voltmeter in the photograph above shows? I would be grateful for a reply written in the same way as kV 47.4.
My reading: kV 20
